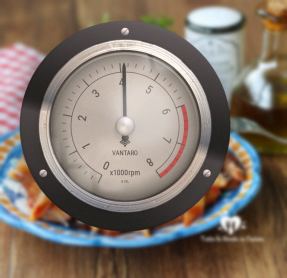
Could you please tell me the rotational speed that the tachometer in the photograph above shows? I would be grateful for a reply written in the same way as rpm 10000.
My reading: rpm 4100
